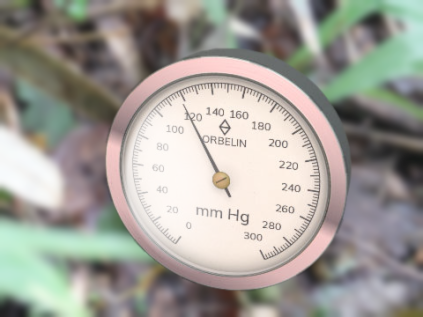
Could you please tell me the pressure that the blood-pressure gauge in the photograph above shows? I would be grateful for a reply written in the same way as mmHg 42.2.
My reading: mmHg 120
